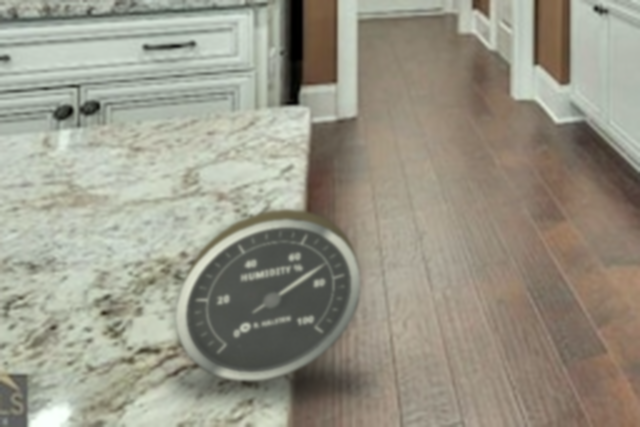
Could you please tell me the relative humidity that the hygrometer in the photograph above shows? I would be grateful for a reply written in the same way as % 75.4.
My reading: % 72
